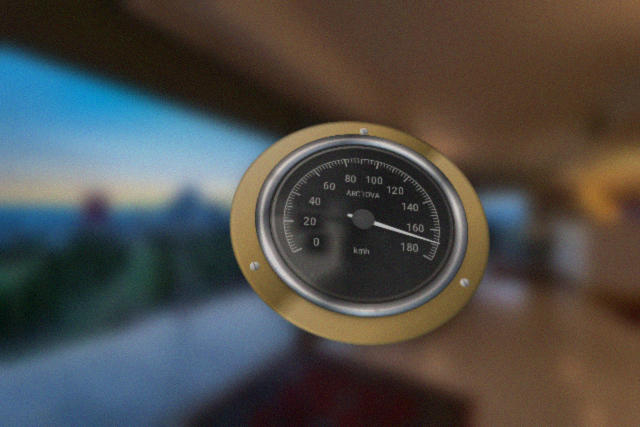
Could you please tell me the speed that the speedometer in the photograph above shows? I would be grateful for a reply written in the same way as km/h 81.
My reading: km/h 170
